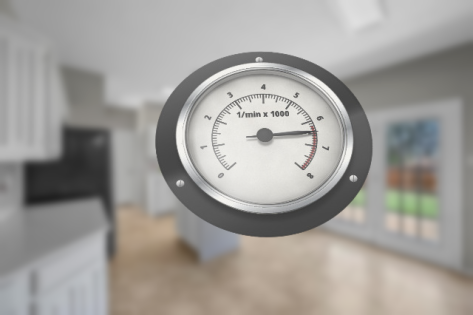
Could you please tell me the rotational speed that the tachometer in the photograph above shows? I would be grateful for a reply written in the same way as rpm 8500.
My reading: rpm 6500
